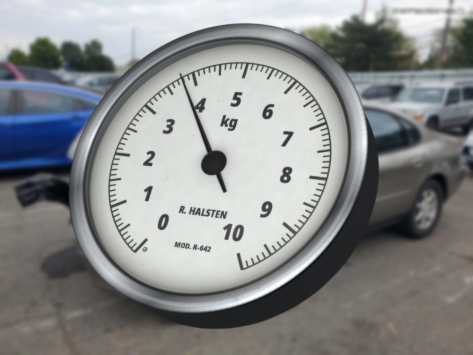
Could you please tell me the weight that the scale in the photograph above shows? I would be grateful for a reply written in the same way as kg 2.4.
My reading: kg 3.8
